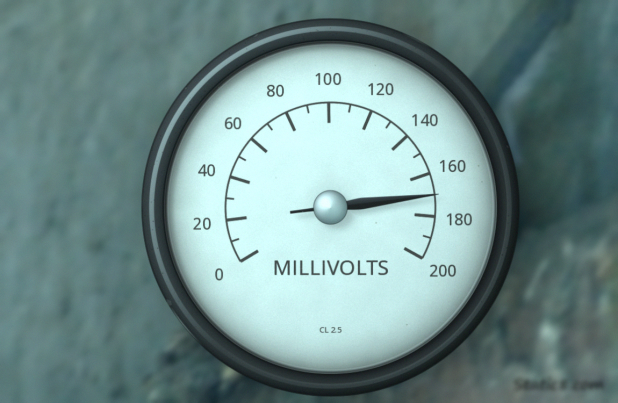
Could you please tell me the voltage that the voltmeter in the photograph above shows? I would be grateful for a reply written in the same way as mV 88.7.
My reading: mV 170
